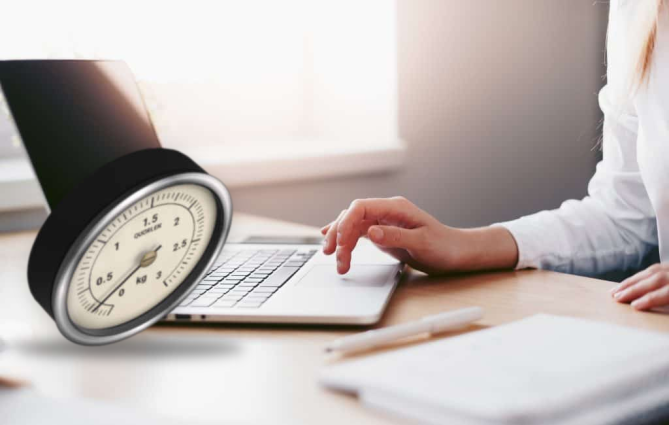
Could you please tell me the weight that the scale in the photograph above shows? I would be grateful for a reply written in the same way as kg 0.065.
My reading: kg 0.25
